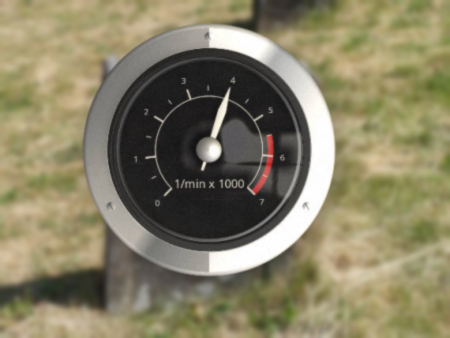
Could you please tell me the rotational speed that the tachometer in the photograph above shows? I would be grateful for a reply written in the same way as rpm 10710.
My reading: rpm 4000
